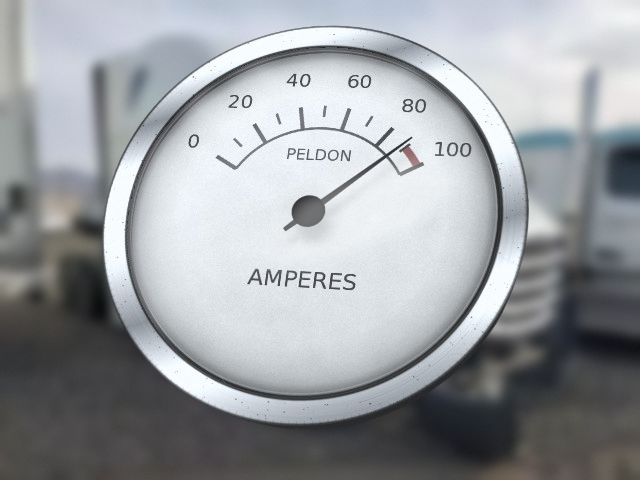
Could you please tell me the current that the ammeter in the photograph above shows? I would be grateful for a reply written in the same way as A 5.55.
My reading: A 90
